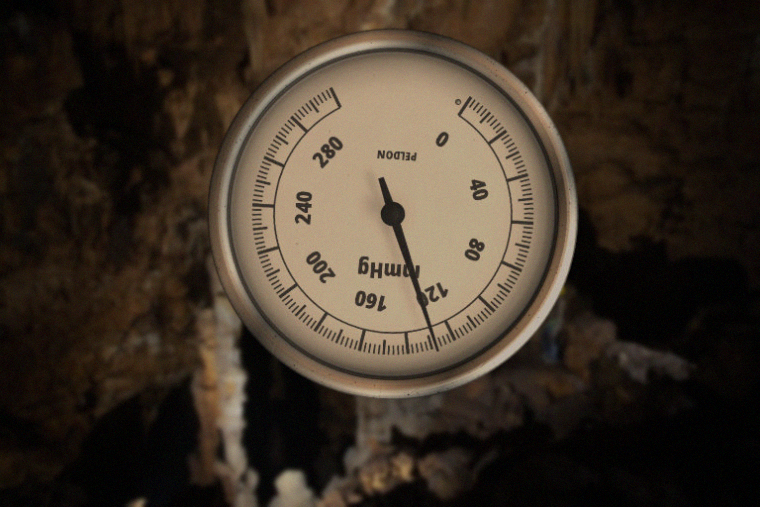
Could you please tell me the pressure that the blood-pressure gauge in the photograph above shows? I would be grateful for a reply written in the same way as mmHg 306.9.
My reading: mmHg 128
